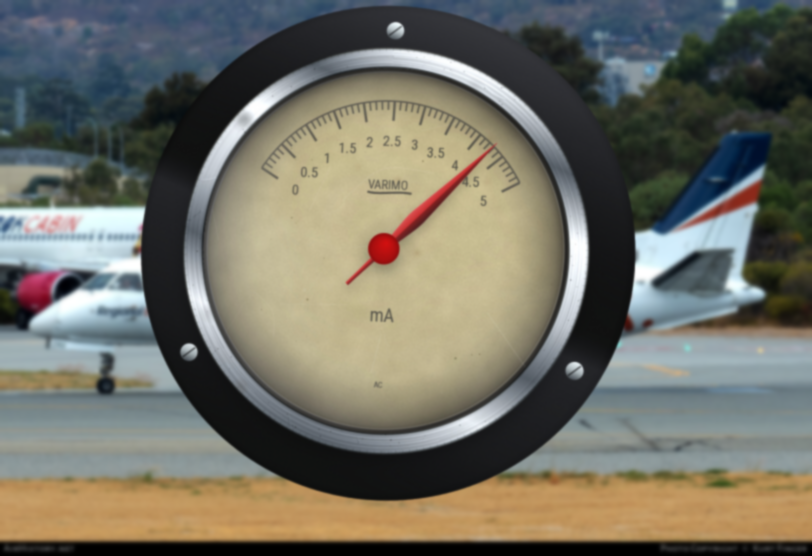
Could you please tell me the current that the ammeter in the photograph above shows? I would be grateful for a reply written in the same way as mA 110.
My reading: mA 4.3
